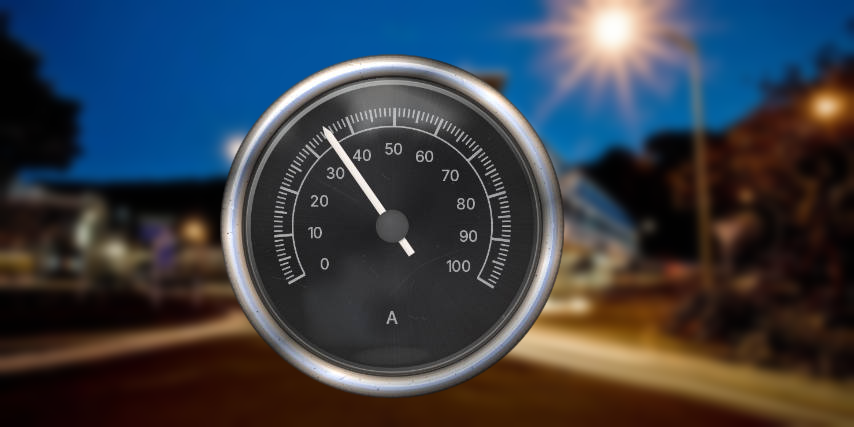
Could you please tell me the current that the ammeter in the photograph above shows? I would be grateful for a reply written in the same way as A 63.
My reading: A 35
